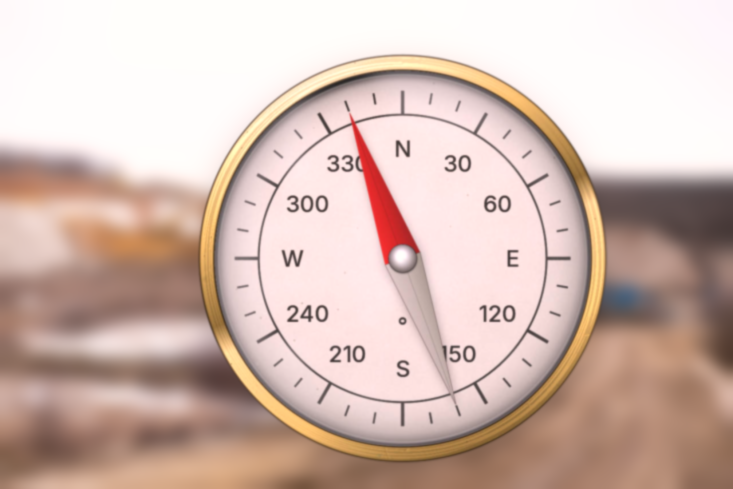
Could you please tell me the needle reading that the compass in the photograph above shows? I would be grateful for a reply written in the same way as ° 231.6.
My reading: ° 340
